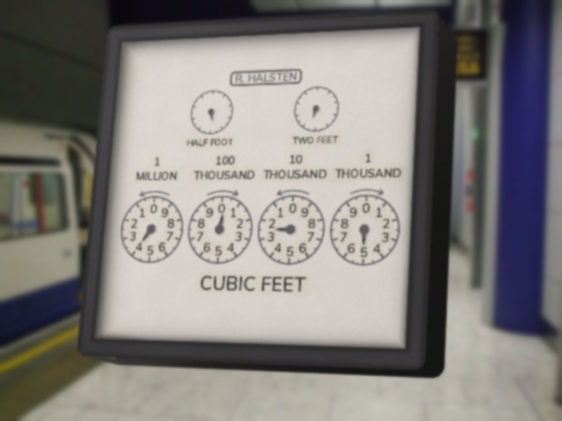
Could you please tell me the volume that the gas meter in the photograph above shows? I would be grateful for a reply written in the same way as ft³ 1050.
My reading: ft³ 402500
